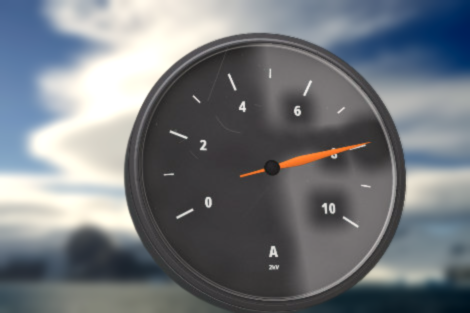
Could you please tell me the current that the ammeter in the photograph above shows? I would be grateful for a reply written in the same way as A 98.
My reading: A 8
